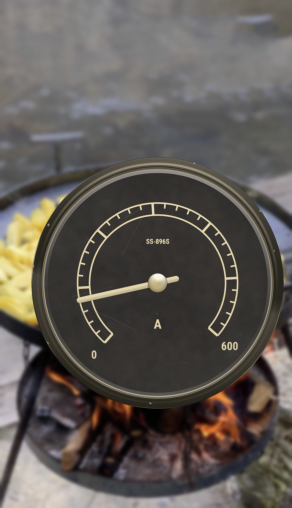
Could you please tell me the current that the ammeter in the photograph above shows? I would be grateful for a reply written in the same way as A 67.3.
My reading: A 80
